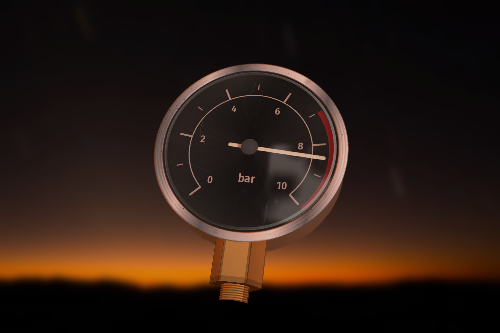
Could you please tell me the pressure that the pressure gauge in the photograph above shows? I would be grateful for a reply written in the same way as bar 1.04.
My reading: bar 8.5
